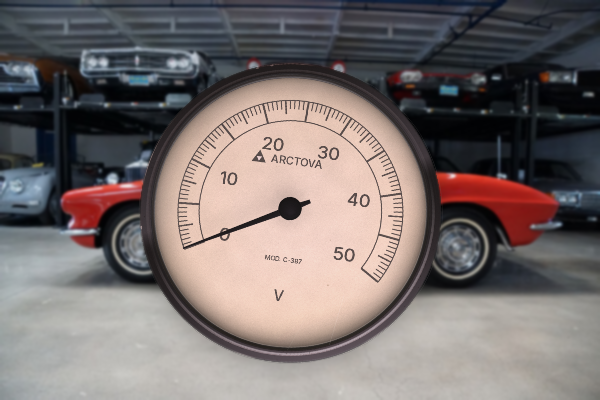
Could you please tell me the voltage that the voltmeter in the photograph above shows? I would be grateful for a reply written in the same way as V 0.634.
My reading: V 0
